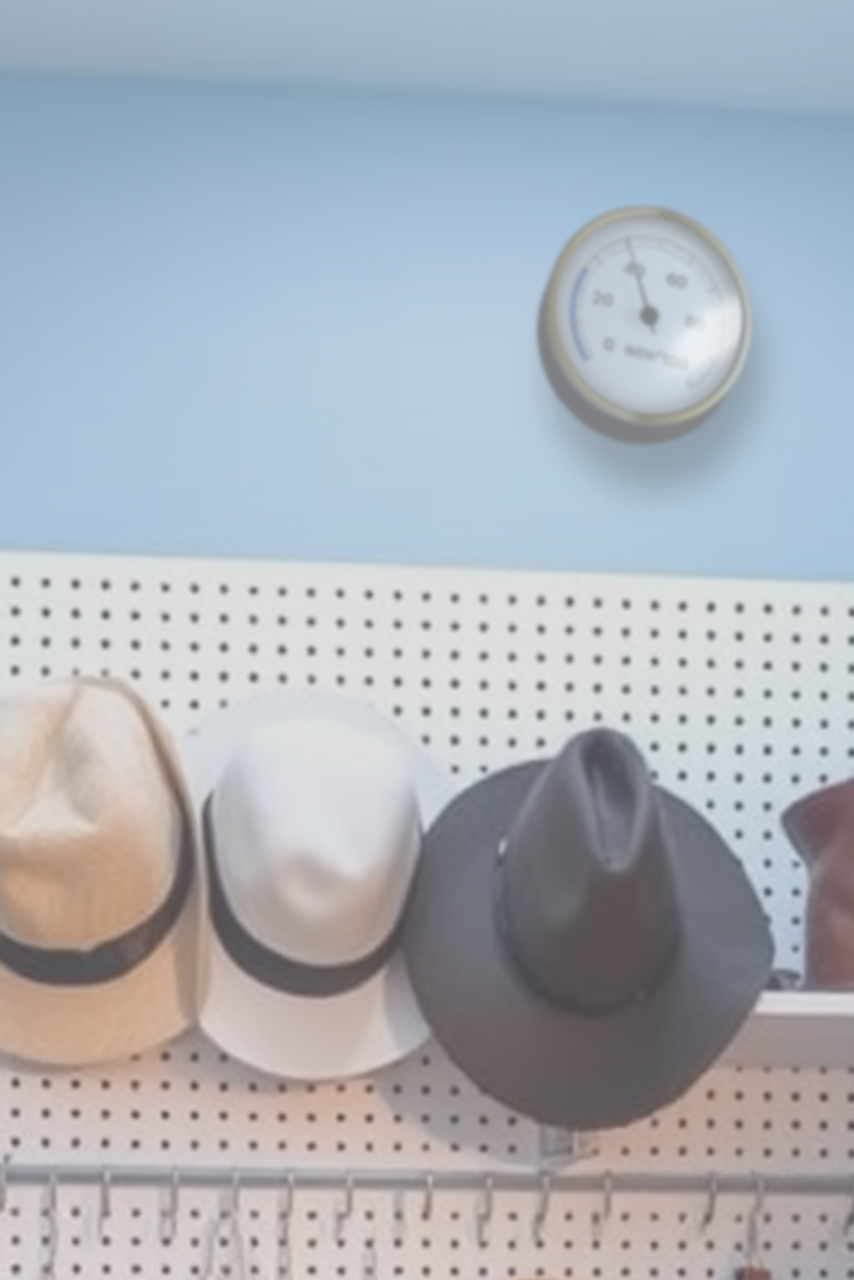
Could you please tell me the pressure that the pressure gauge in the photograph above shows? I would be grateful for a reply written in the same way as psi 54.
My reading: psi 40
